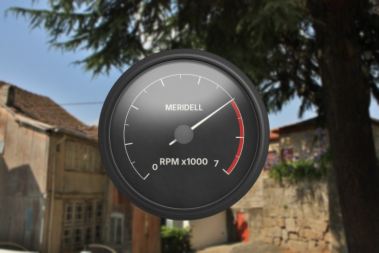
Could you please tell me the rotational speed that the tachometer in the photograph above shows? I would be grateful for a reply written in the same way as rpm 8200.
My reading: rpm 5000
